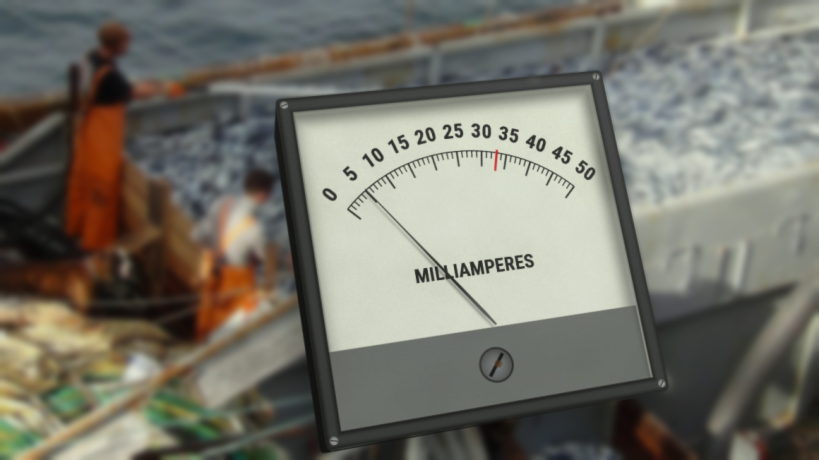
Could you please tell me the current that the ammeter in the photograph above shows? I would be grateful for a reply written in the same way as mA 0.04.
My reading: mA 5
